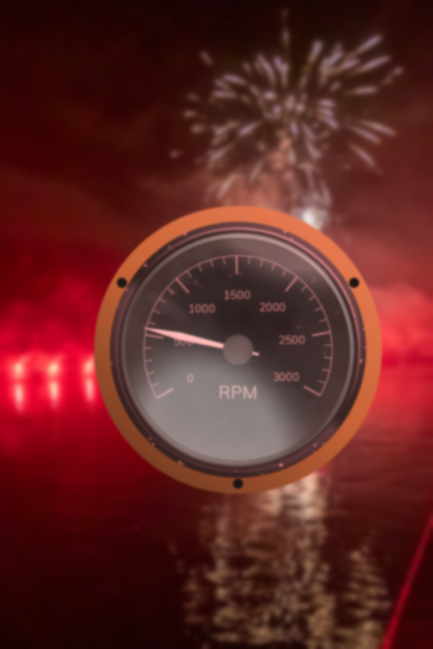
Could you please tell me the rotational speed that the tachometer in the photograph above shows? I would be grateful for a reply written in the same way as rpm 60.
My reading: rpm 550
